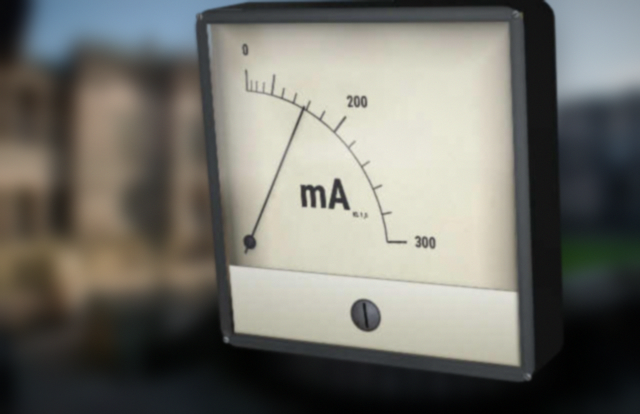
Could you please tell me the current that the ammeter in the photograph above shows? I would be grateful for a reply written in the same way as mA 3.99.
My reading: mA 160
